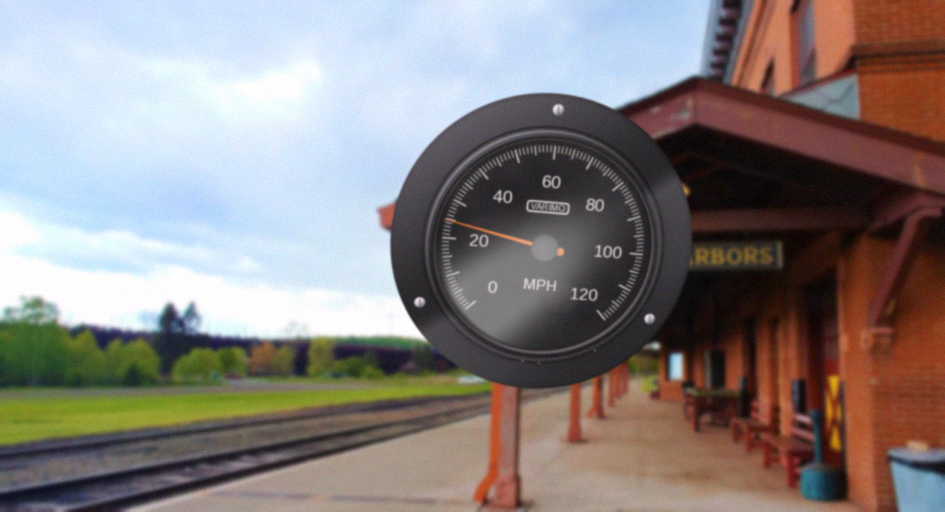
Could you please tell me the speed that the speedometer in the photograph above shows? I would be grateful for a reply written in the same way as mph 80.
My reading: mph 25
